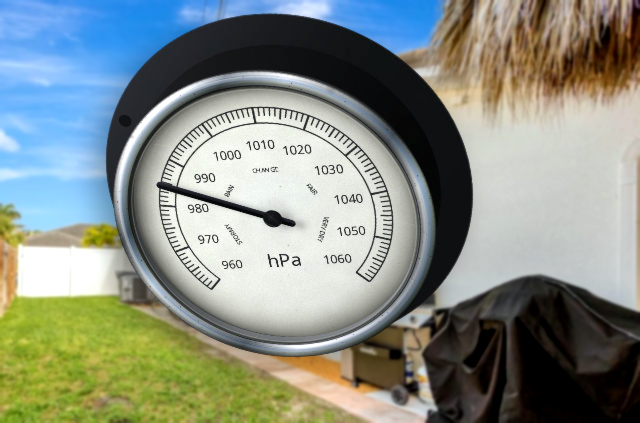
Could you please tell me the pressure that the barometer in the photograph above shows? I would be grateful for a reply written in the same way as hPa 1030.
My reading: hPa 985
